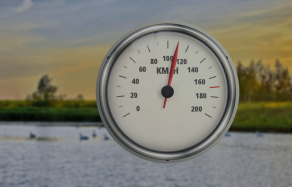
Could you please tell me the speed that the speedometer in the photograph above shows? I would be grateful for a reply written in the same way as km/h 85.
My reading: km/h 110
